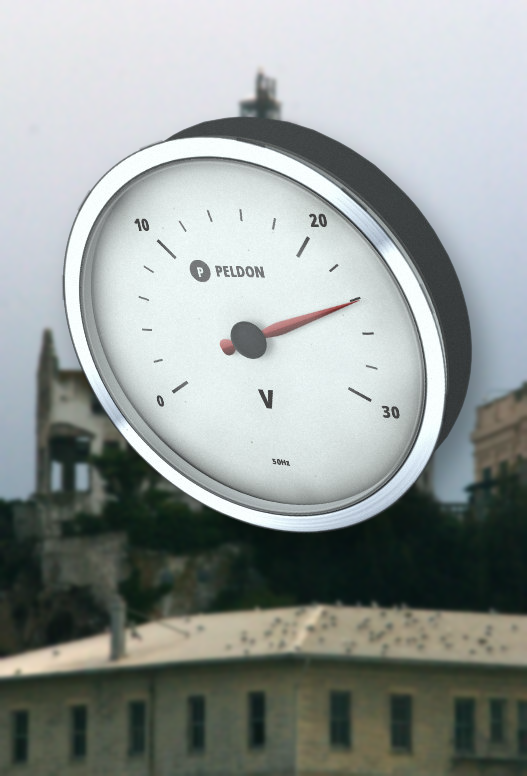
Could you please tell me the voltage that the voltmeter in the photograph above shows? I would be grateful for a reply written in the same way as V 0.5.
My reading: V 24
